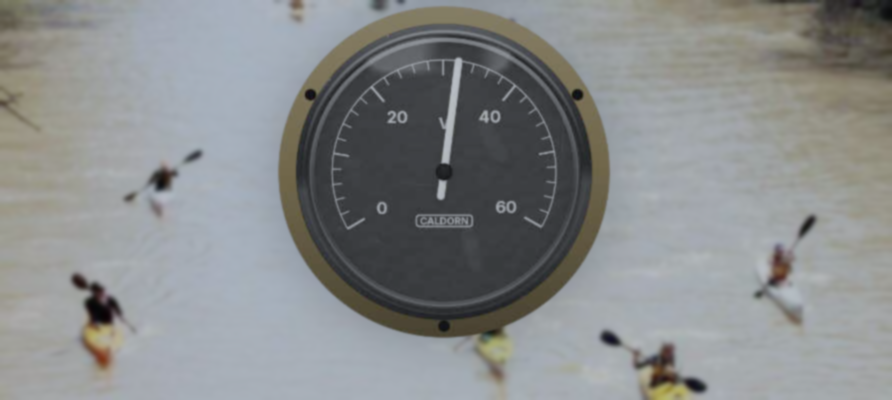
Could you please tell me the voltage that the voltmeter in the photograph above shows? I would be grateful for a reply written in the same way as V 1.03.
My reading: V 32
